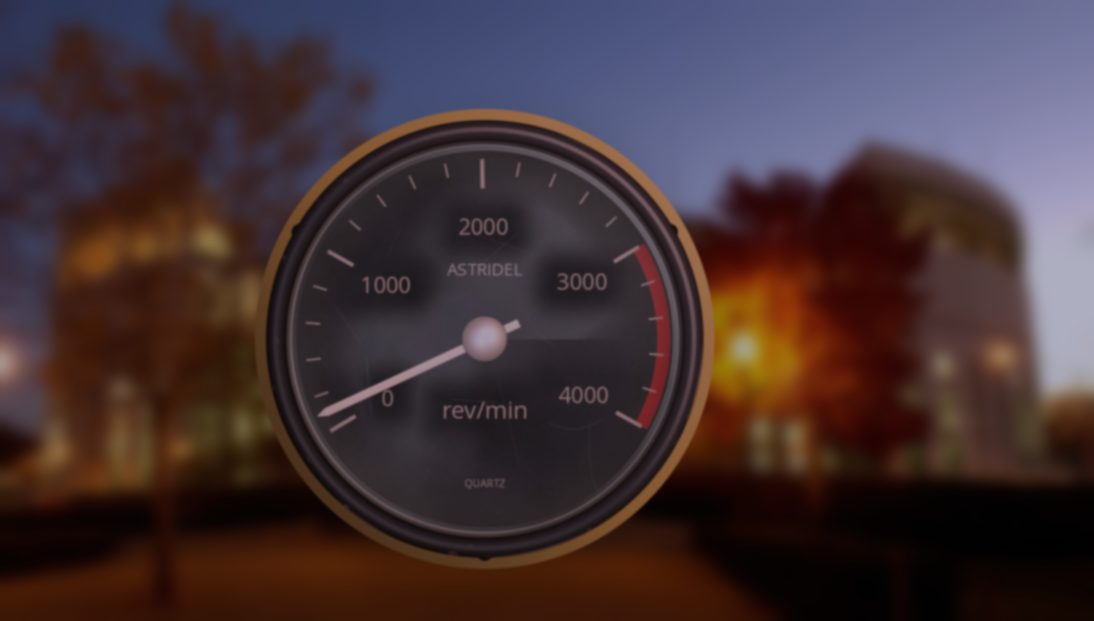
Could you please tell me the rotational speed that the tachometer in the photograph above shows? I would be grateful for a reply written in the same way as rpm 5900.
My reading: rpm 100
